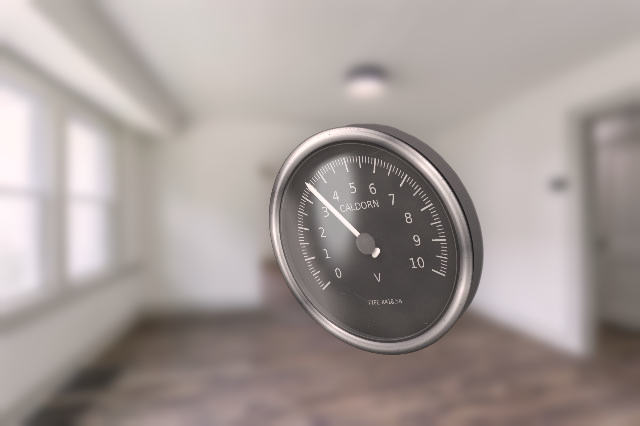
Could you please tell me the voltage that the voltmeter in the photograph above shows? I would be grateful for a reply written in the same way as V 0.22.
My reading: V 3.5
